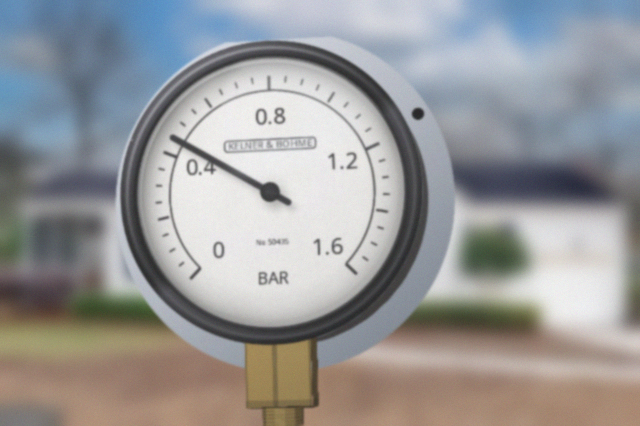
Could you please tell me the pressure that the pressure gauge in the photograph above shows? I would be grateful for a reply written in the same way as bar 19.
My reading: bar 0.45
